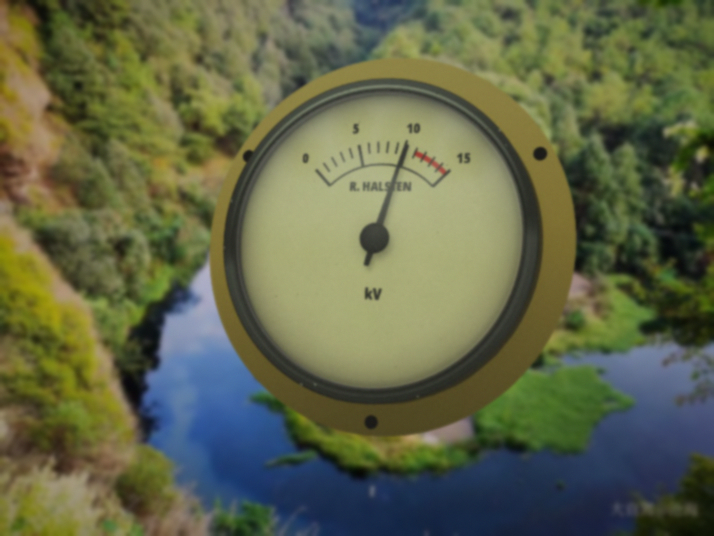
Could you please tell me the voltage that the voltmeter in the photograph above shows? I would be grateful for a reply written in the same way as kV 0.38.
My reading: kV 10
